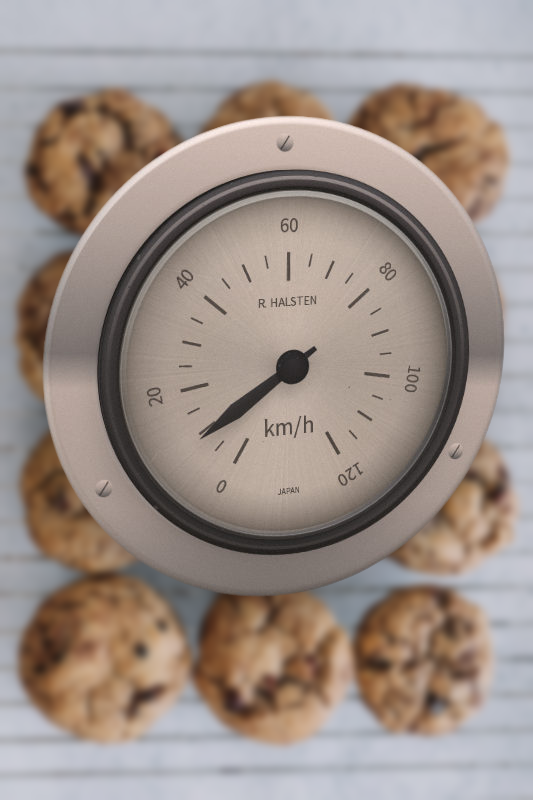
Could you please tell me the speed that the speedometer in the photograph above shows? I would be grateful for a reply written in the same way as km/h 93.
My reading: km/h 10
